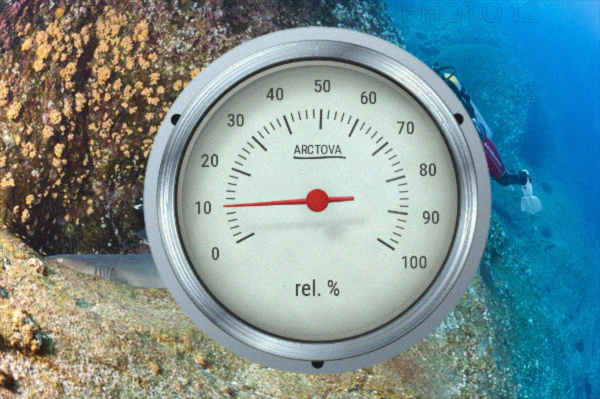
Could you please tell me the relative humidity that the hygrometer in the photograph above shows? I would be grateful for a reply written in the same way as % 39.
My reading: % 10
